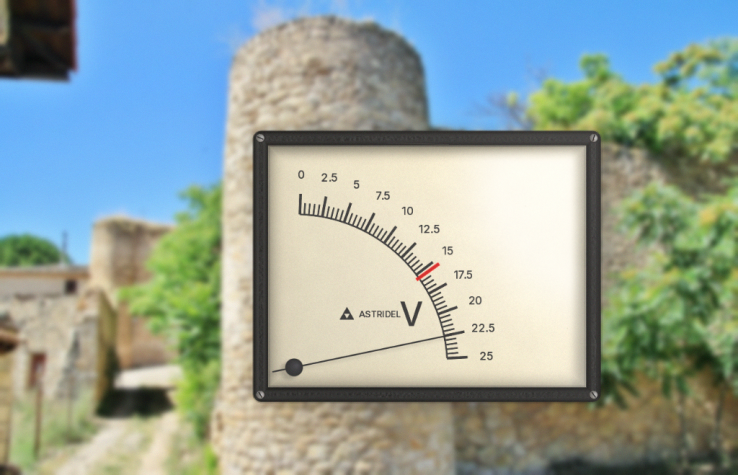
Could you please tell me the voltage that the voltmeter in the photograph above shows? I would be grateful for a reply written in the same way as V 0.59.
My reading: V 22.5
